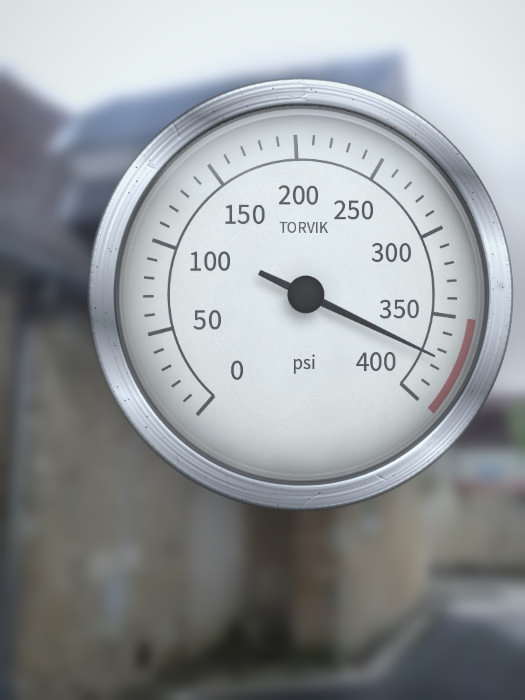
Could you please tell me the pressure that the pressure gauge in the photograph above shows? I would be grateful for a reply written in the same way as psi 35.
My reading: psi 375
